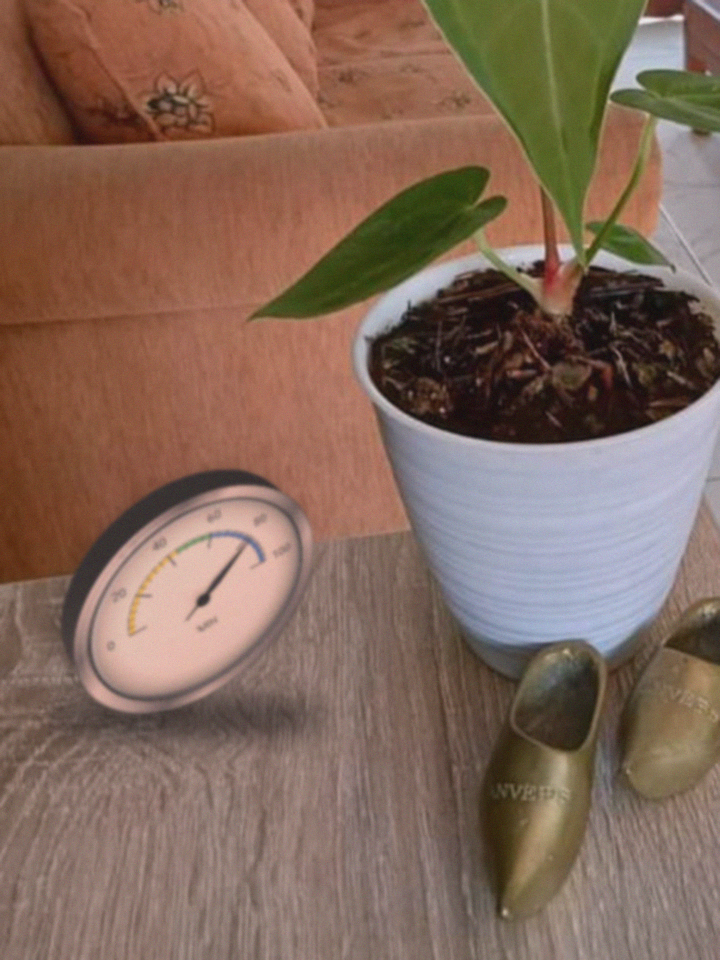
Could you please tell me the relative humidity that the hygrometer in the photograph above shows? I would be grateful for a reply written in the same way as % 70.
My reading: % 80
